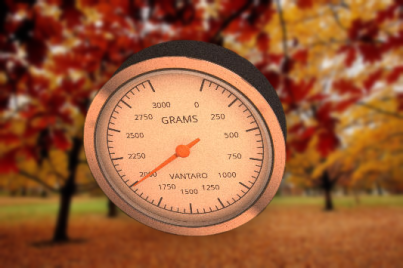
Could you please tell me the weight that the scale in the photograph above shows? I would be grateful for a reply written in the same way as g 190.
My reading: g 2000
